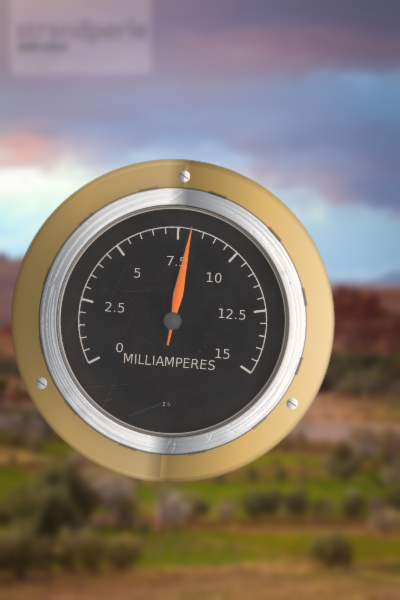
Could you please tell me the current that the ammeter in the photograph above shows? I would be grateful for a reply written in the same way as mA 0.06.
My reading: mA 8
